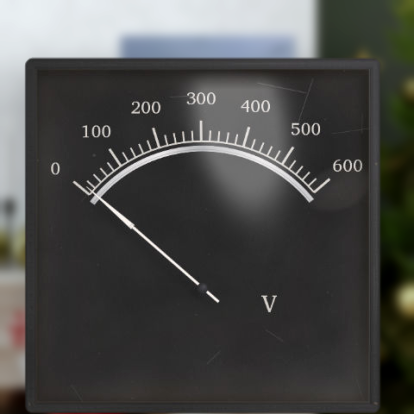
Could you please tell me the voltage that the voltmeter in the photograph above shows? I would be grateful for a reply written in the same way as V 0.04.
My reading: V 10
